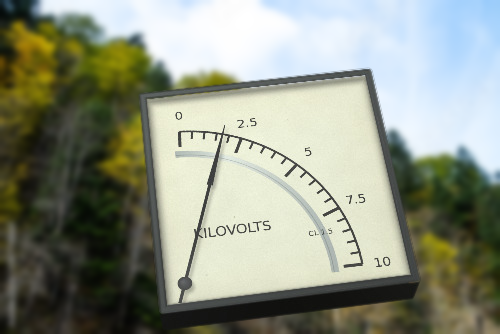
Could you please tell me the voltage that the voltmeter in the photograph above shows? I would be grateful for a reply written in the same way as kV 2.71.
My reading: kV 1.75
